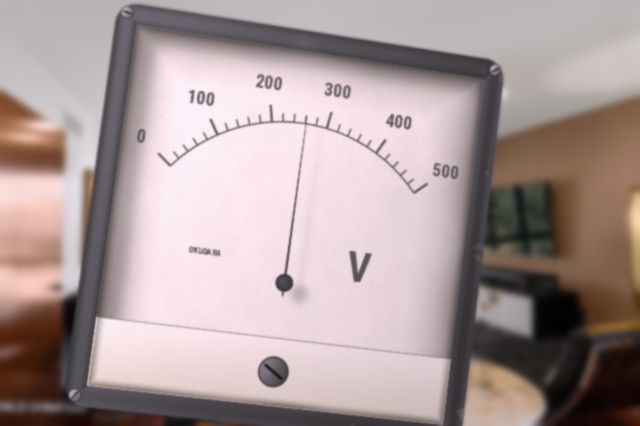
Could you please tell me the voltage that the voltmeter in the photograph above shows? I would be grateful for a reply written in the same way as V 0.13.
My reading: V 260
